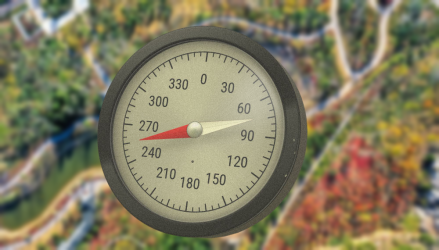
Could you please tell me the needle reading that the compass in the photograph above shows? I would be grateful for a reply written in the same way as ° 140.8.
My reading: ° 255
